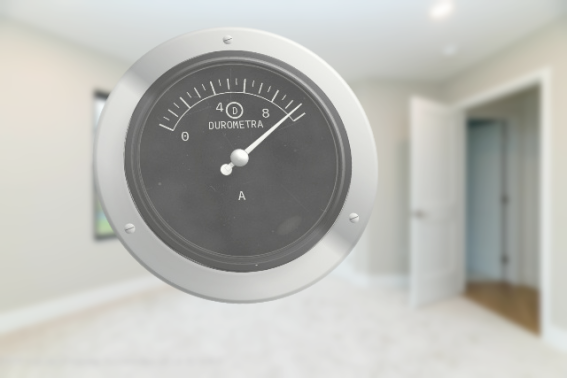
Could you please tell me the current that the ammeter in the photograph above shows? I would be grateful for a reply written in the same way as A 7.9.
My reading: A 9.5
